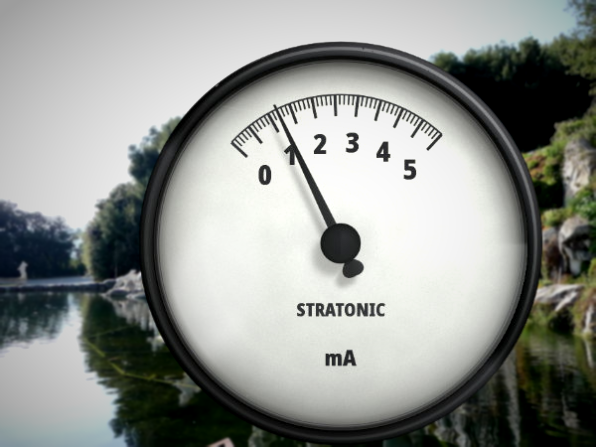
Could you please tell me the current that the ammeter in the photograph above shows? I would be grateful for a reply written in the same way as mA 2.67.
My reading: mA 1.2
